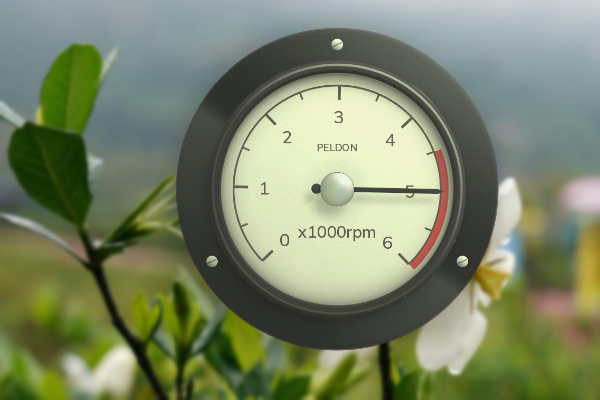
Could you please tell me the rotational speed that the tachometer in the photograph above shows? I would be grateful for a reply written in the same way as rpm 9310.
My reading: rpm 5000
